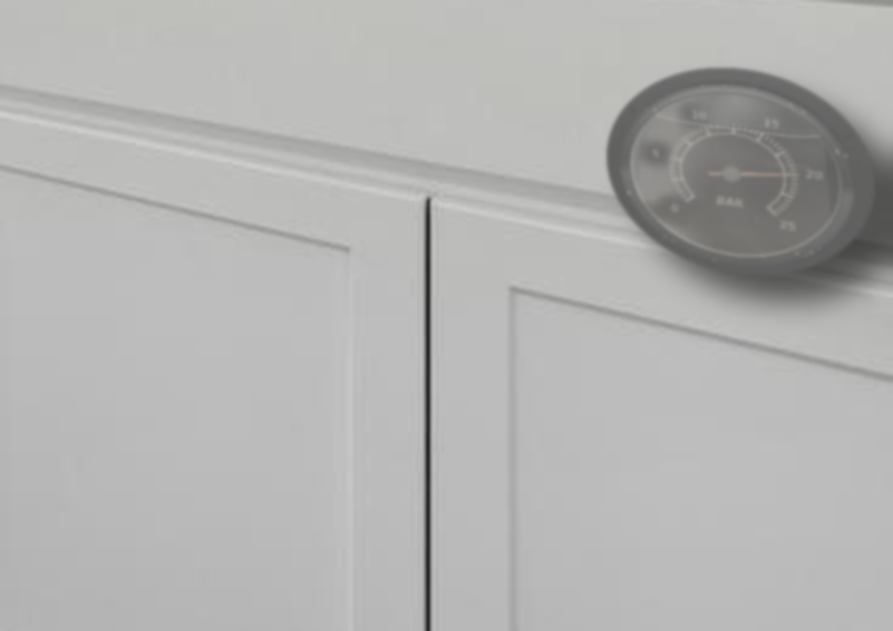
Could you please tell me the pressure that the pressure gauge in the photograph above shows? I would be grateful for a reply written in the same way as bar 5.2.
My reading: bar 20
